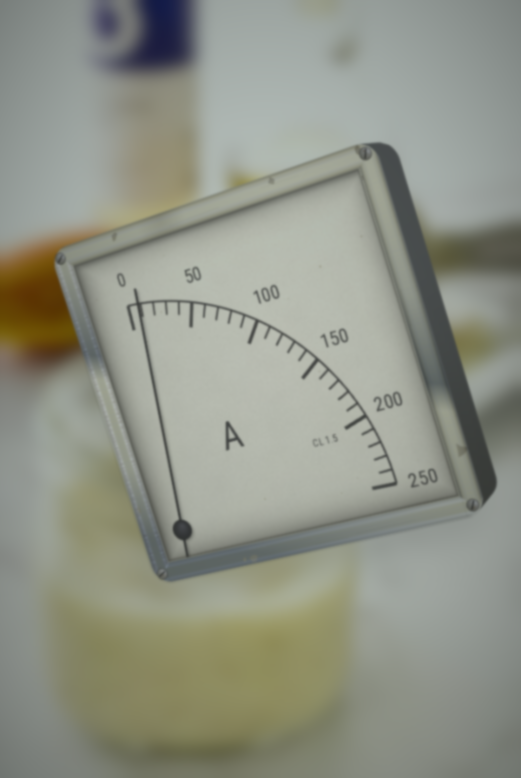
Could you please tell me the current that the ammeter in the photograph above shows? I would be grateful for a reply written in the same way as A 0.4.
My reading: A 10
